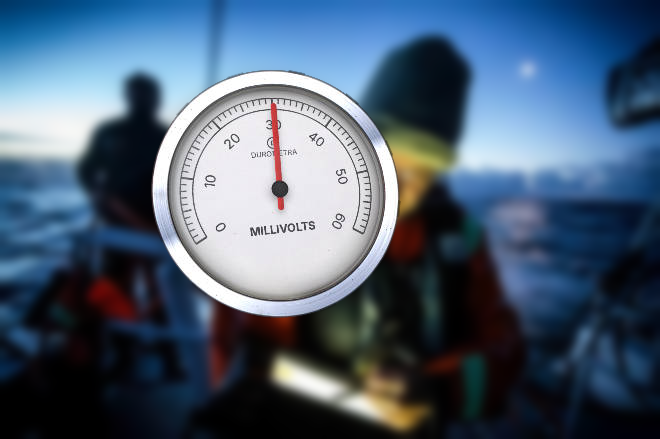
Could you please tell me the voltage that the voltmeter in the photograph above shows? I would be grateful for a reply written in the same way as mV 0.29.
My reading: mV 30
